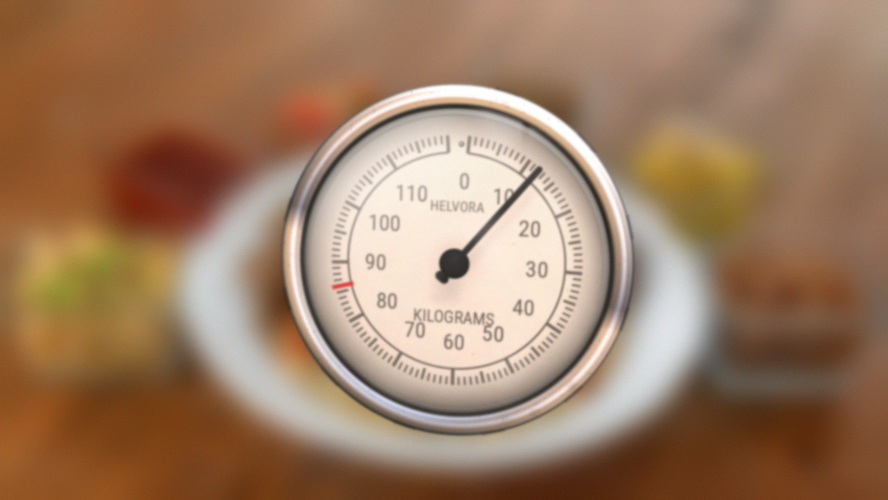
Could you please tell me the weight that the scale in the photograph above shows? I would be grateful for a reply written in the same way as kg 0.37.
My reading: kg 12
